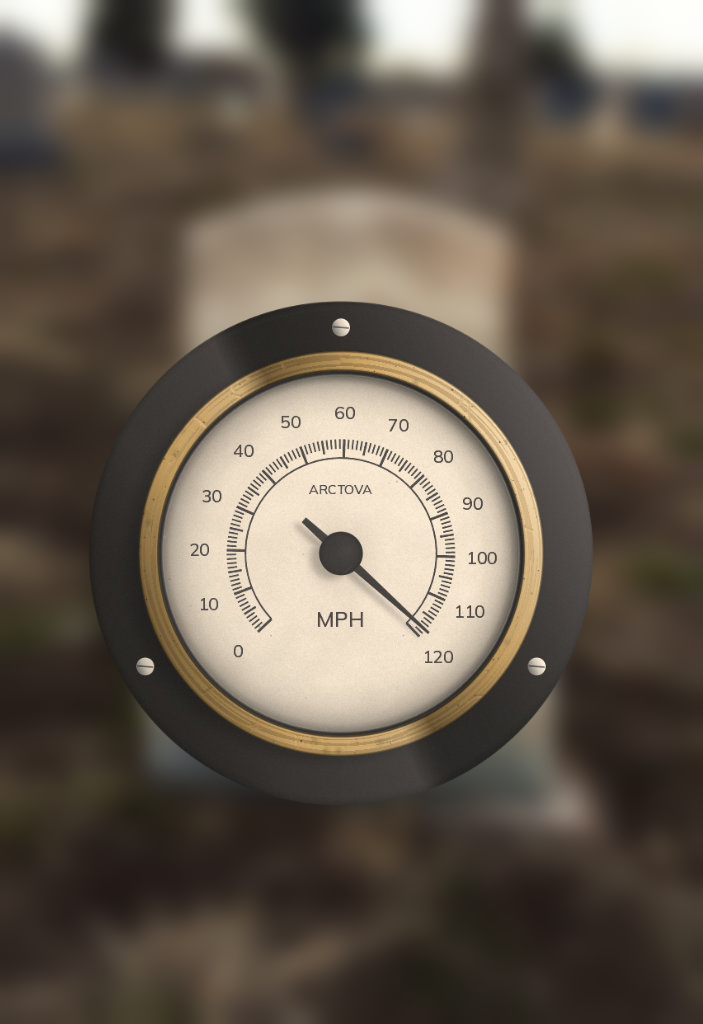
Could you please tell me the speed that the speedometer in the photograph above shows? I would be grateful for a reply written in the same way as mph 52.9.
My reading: mph 118
